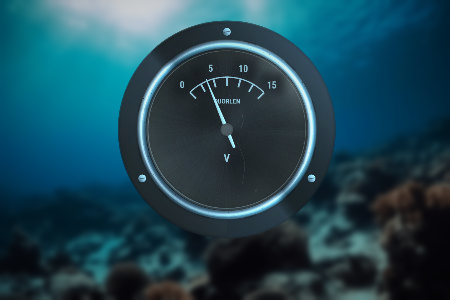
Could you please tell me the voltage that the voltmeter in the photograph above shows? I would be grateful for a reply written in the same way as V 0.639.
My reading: V 3.75
